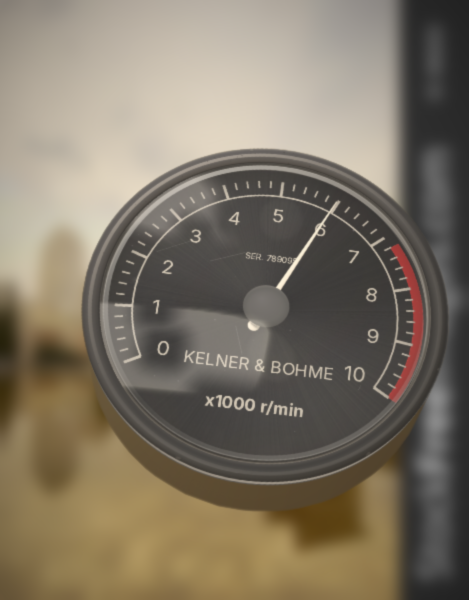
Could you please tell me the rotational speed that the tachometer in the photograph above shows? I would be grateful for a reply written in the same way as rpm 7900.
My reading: rpm 6000
